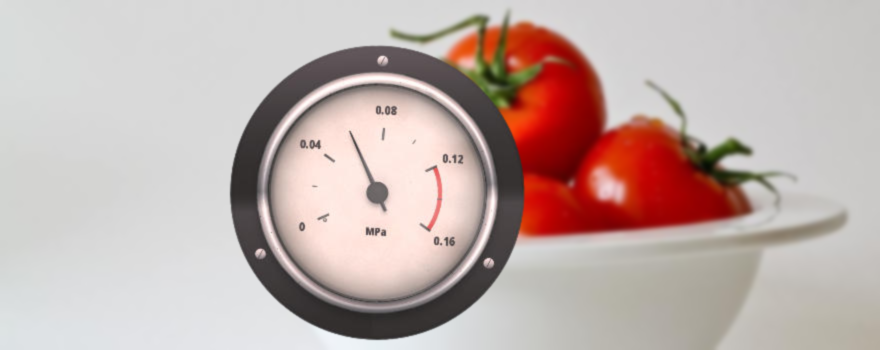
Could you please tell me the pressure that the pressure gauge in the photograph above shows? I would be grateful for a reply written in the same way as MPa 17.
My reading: MPa 0.06
